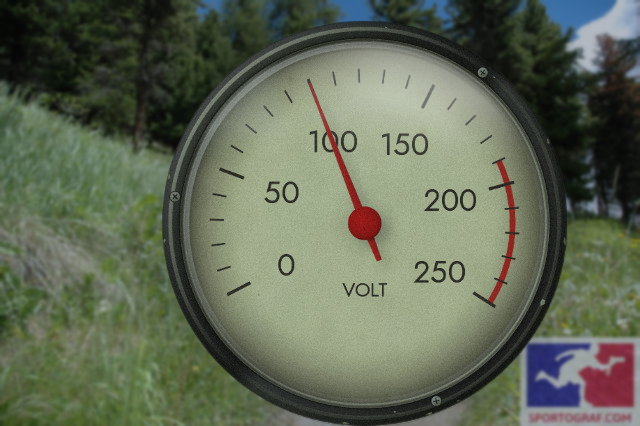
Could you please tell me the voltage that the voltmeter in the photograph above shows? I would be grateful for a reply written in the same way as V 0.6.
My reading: V 100
